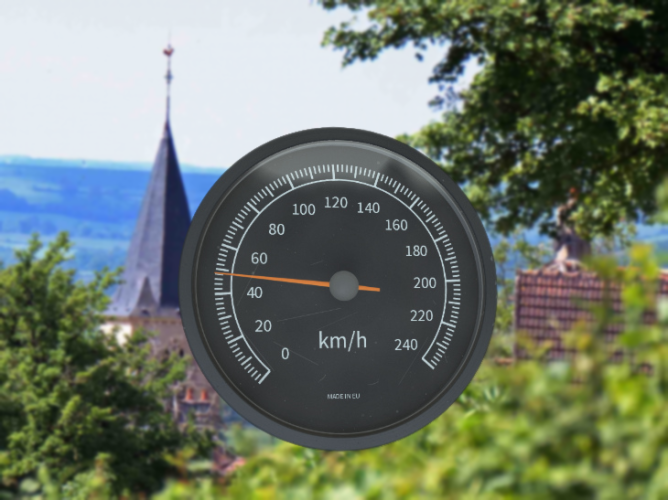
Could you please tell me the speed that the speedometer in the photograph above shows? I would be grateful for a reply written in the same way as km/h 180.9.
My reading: km/h 48
